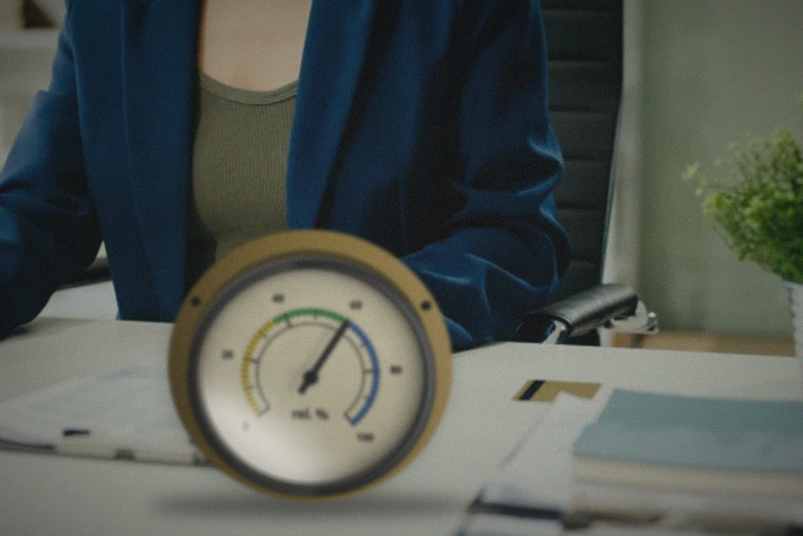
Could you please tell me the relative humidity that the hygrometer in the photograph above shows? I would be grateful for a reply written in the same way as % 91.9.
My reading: % 60
